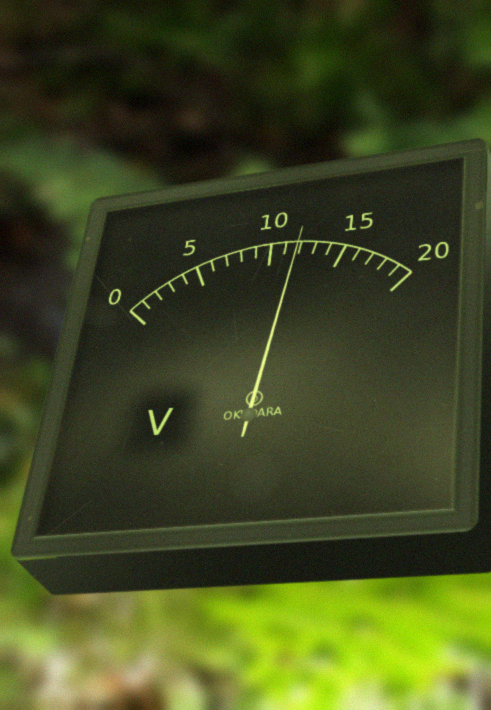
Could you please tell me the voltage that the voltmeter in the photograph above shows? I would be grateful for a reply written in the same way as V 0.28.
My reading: V 12
